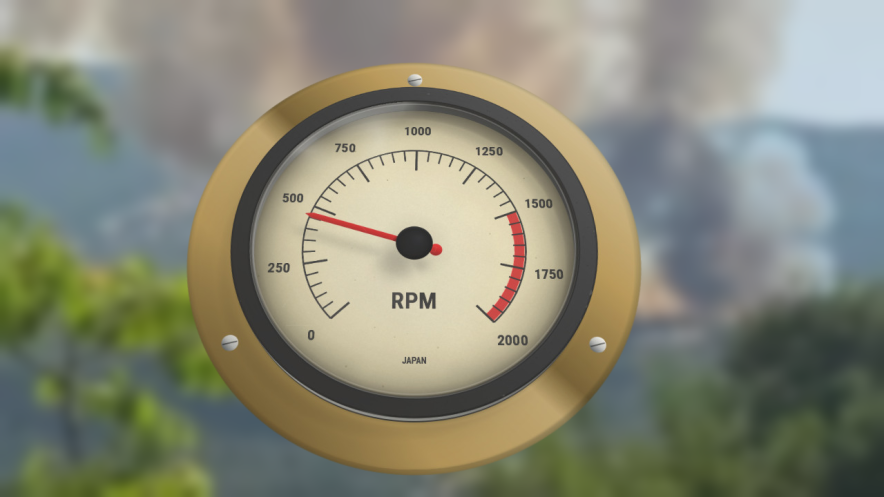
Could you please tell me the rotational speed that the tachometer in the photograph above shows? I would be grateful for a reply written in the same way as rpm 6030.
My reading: rpm 450
